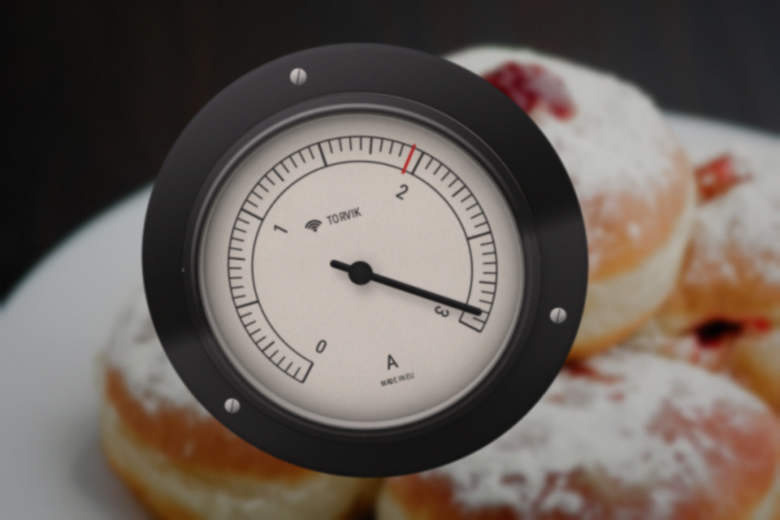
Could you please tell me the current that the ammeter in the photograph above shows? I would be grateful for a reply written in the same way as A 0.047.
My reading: A 2.9
